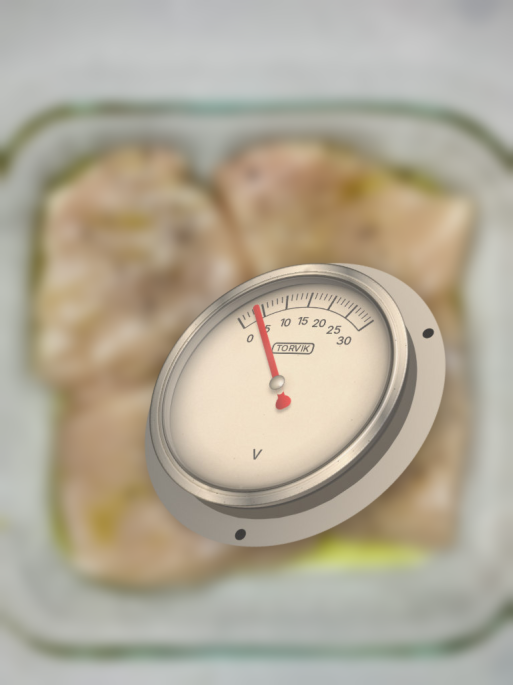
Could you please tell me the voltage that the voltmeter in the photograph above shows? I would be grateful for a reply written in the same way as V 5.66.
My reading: V 4
